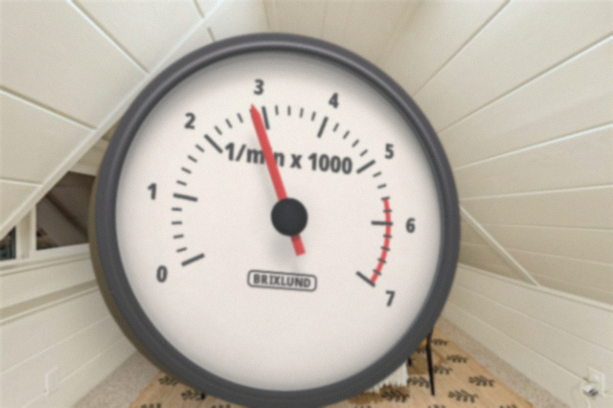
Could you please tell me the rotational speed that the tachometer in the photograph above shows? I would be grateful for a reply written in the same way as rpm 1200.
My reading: rpm 2800
